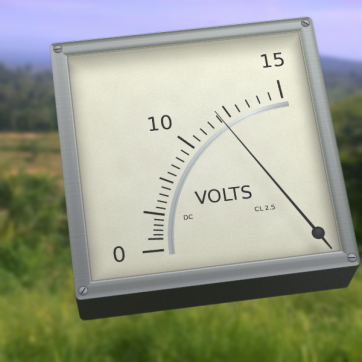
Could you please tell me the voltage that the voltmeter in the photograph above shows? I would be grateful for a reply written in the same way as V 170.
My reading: V 12
